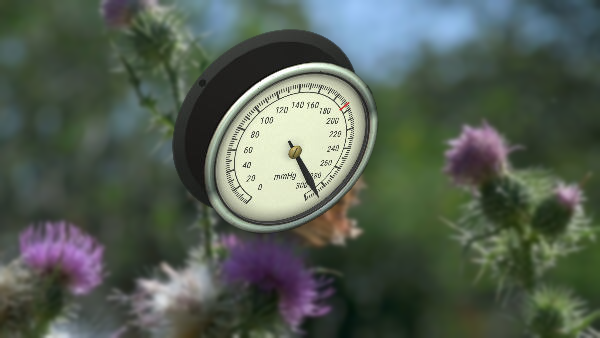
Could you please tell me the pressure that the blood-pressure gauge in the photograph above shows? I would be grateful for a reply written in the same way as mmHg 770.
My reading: mmHg 290
